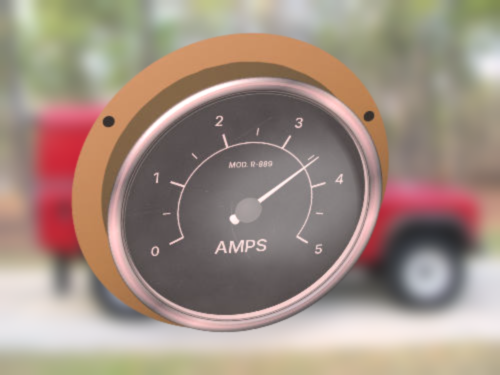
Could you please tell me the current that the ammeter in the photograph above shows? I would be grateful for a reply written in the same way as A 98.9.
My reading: A 3.5
